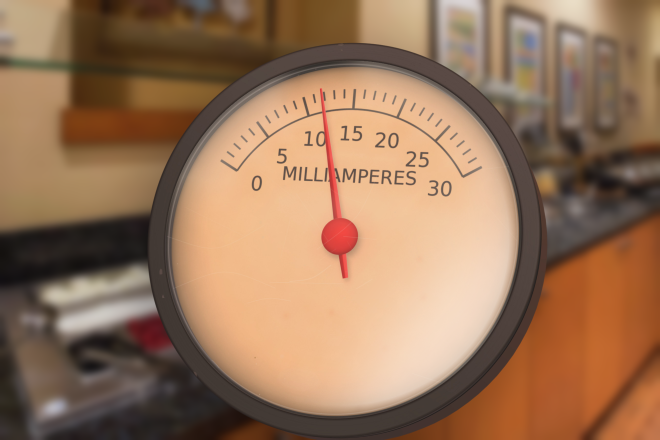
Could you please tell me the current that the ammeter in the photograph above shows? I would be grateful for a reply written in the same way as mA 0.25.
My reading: mA 12
